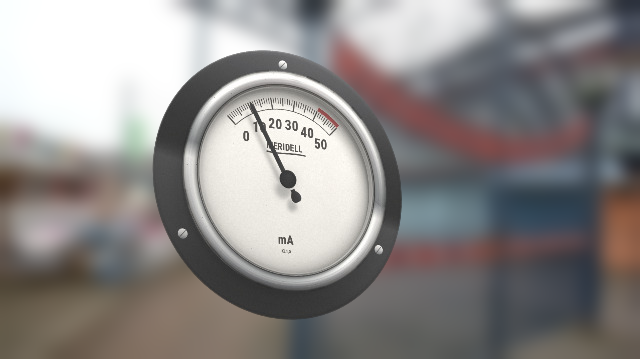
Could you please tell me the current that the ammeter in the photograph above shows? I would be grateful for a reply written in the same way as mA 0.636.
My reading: mA 10
